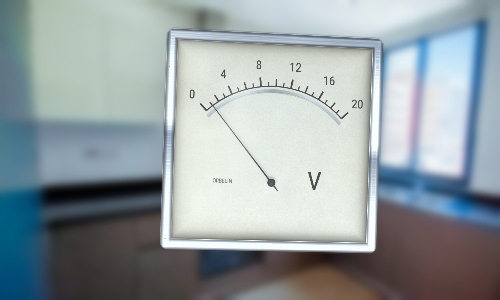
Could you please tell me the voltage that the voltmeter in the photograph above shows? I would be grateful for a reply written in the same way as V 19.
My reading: V 1
